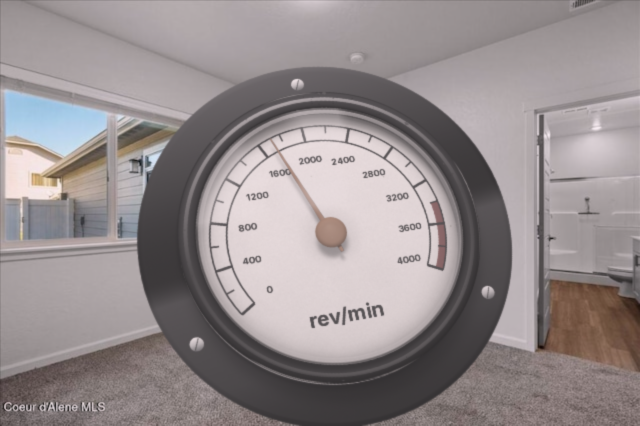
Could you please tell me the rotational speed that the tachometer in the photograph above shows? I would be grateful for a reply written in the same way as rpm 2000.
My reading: rpm 1700
